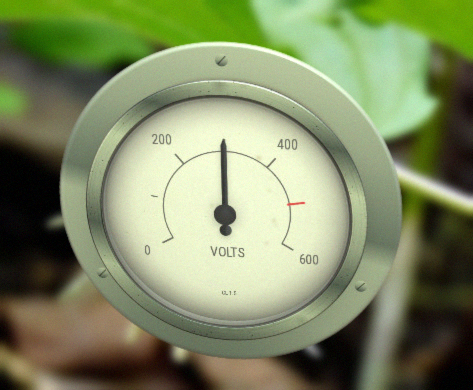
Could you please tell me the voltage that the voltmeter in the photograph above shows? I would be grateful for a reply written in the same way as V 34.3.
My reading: V 300
